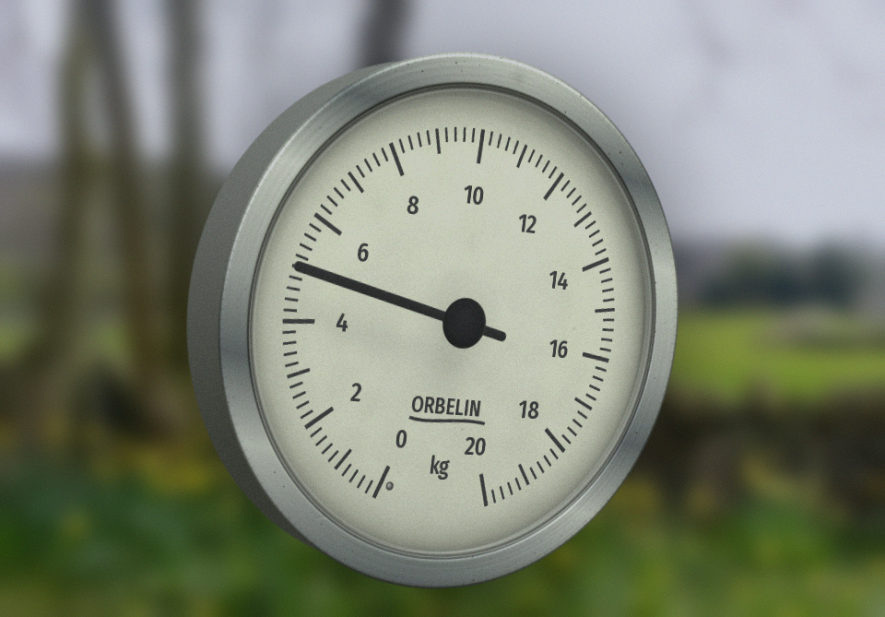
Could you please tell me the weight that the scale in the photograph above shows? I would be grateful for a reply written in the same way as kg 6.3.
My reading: kg 5
